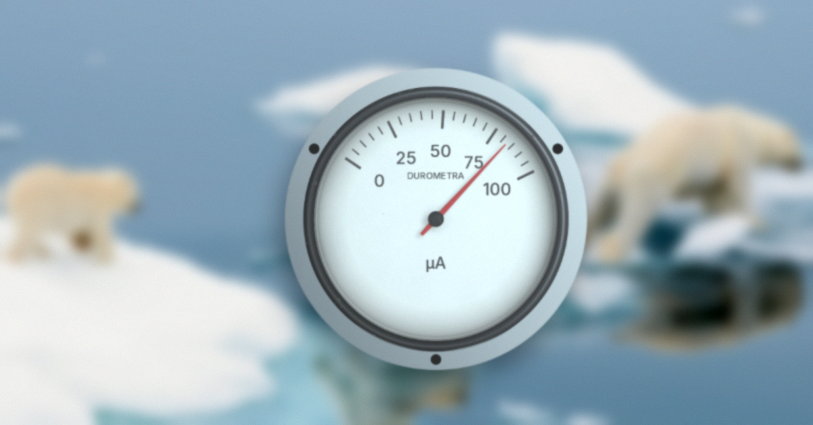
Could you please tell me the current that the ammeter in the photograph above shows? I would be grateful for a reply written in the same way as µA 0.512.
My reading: µA 82.5
